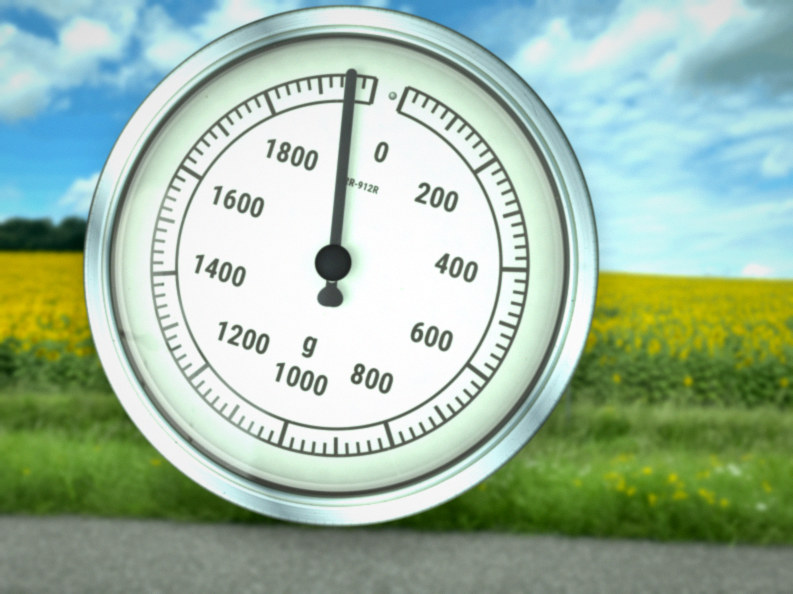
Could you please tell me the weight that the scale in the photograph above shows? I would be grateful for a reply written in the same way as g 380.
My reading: g 1960
